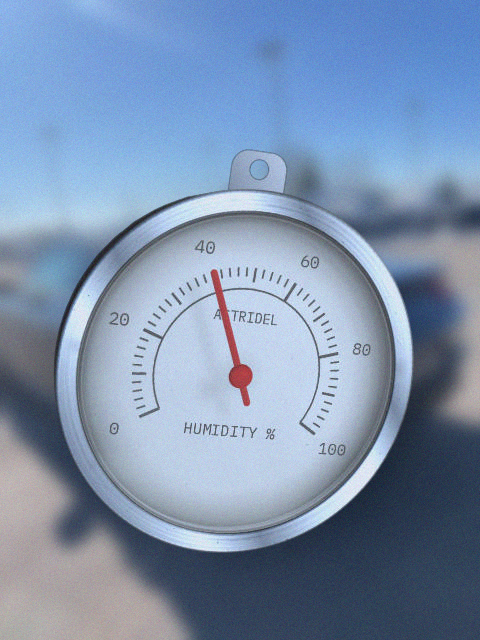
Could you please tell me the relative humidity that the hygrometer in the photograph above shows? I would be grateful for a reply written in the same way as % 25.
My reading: % 40
